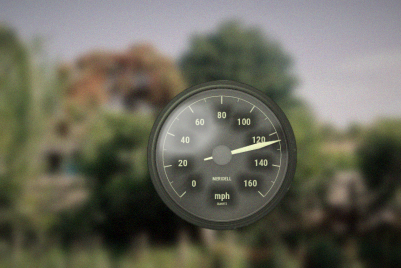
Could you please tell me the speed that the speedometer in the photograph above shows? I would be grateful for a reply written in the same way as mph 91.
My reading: mph 125
